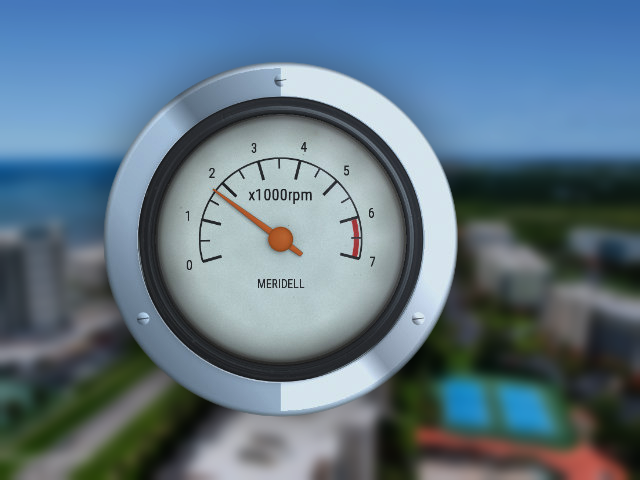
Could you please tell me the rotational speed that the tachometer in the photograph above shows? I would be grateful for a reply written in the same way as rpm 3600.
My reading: rpm 1750
